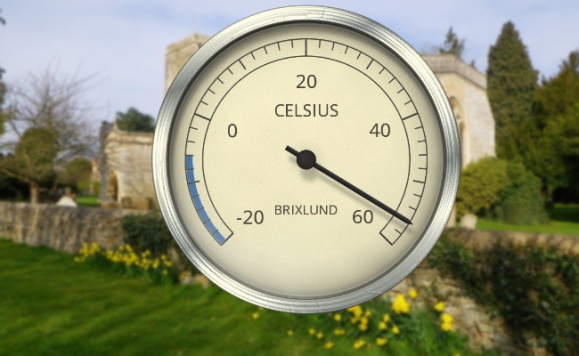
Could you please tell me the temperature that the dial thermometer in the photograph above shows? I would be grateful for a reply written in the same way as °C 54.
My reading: °C 56
